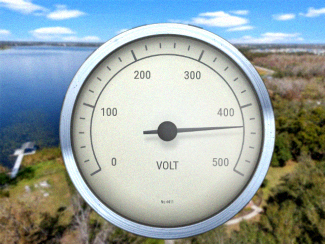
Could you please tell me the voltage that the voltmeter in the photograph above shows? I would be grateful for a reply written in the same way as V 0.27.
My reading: V 430
